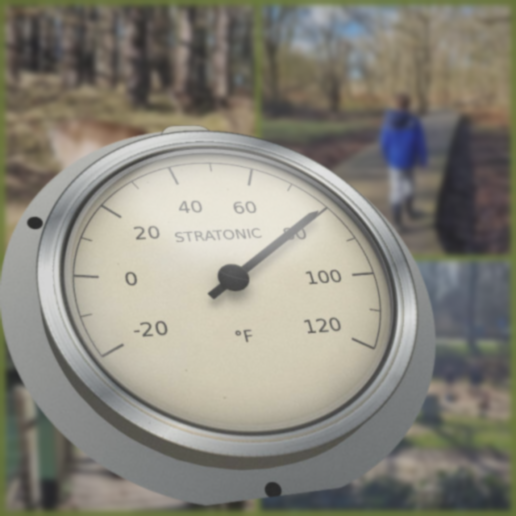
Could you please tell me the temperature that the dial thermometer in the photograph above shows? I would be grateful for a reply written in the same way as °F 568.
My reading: °F 80
